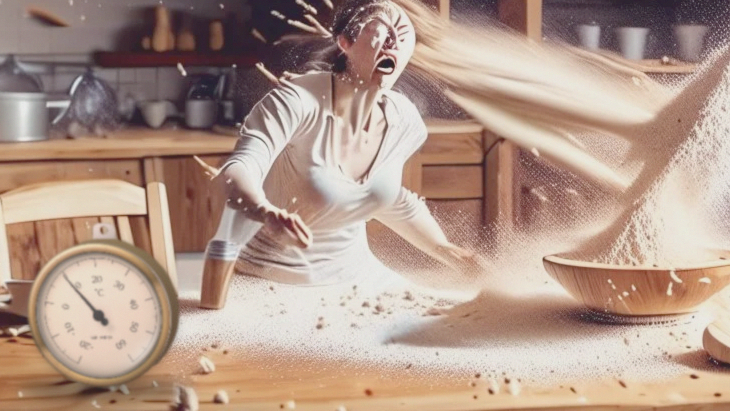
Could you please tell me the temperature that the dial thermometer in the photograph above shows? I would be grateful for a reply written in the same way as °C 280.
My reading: °C 10
